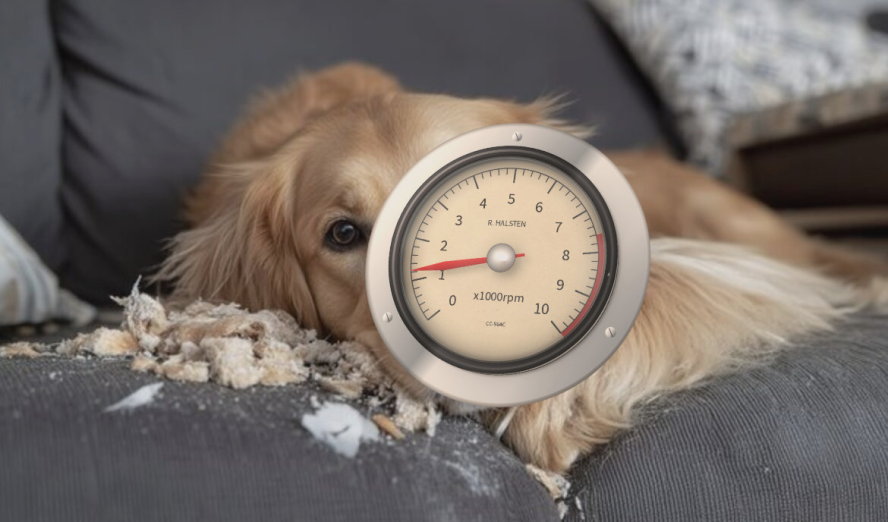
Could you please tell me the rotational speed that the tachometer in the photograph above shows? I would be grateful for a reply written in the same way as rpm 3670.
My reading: rpm 1200
